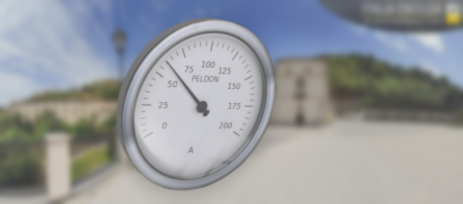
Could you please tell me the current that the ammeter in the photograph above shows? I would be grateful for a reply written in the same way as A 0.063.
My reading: A 60
